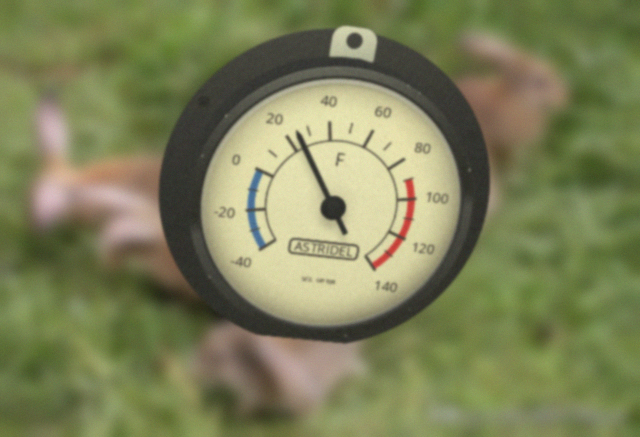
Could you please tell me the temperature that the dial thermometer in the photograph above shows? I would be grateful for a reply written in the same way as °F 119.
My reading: °F 25
